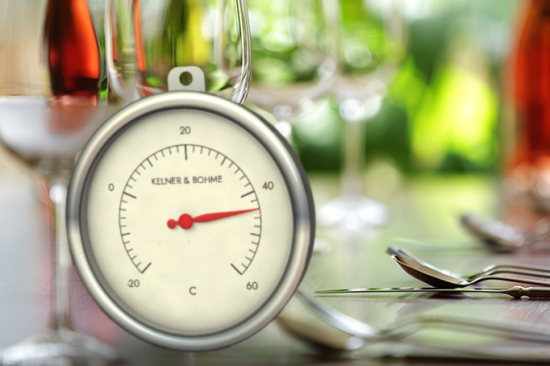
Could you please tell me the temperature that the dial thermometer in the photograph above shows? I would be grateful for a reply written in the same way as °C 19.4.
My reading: °C 44
